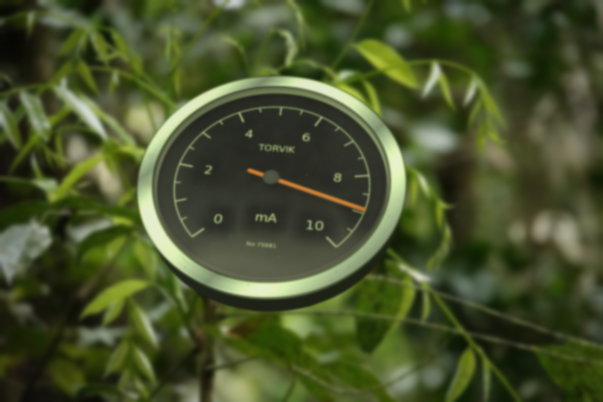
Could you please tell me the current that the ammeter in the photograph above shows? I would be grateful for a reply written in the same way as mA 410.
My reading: mA 9
